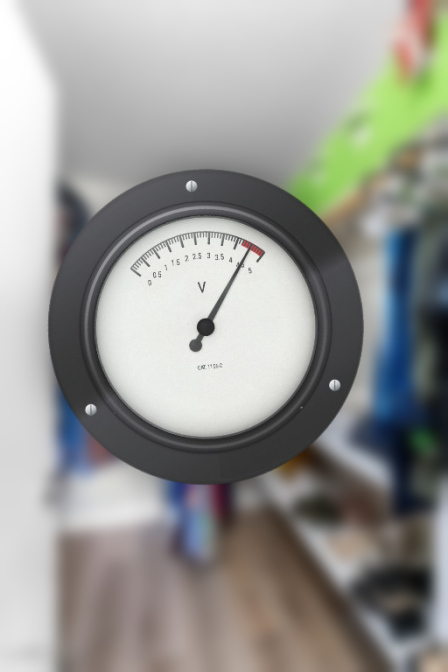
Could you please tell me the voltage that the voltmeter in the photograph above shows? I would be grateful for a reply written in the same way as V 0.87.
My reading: V 4.5
